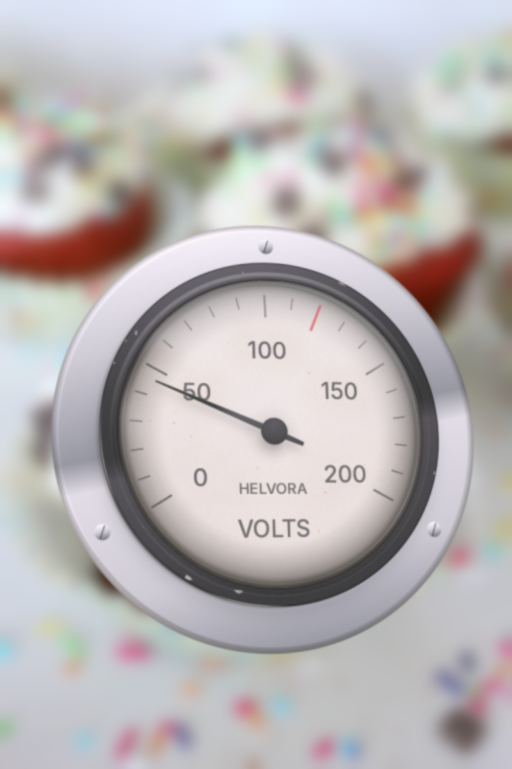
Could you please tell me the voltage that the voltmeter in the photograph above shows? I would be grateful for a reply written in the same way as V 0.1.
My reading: V 45
